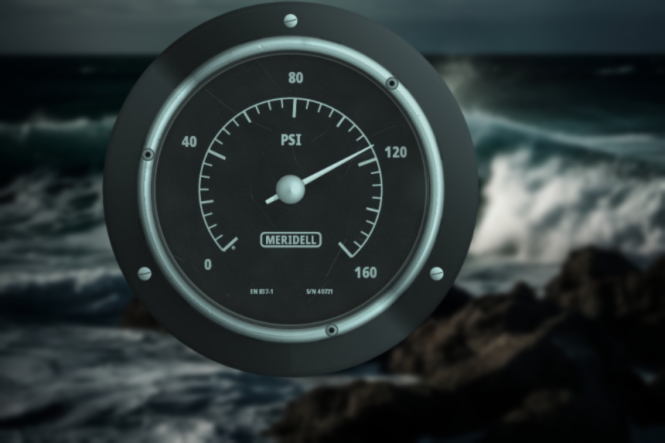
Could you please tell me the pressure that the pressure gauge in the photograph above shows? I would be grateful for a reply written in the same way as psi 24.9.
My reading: psi 115
